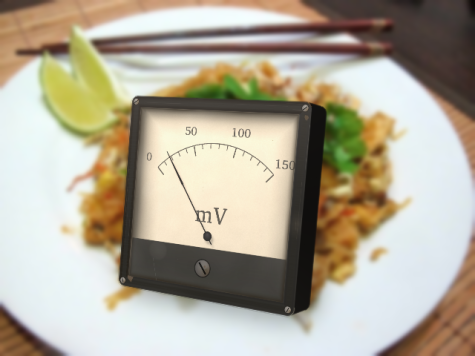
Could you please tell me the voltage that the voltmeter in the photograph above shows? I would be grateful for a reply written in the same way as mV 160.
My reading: mV 20
